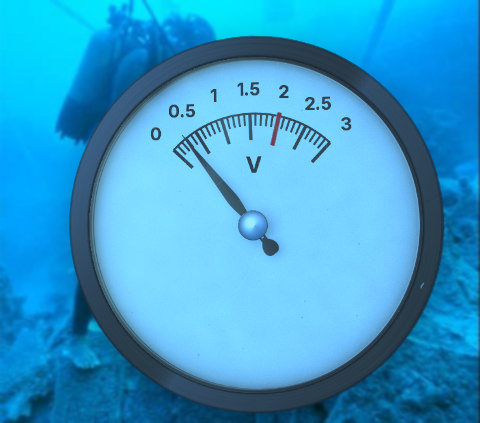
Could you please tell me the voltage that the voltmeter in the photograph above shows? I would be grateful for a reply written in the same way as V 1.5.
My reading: V 0.3
